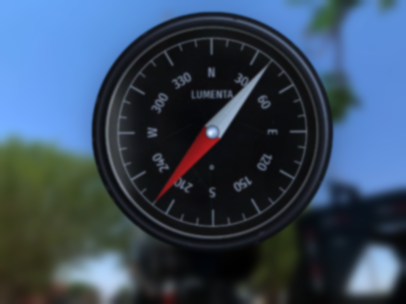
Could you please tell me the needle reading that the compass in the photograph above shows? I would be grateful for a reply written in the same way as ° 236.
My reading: ° 220
